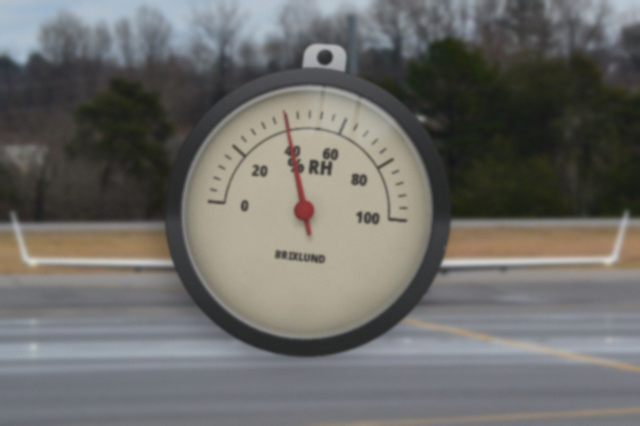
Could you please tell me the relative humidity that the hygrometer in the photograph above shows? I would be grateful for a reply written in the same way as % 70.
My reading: % 40
